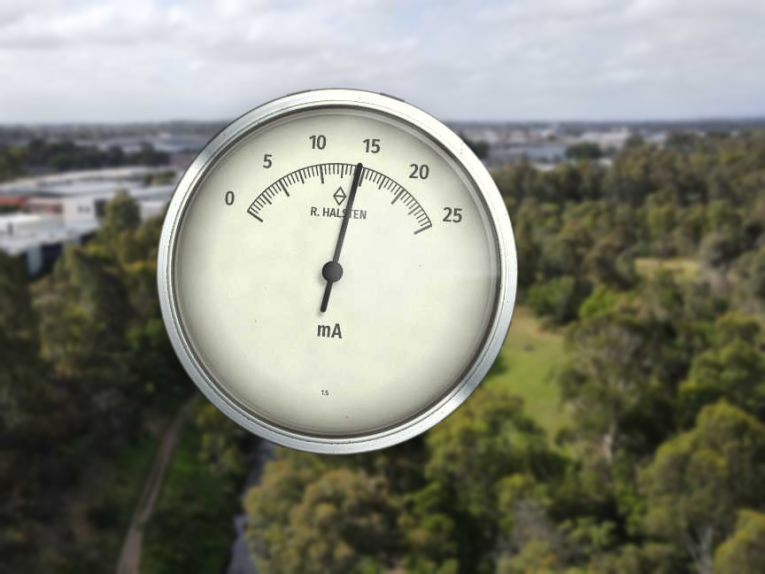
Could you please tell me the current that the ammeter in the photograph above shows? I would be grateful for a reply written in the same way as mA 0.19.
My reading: mA 14.5
